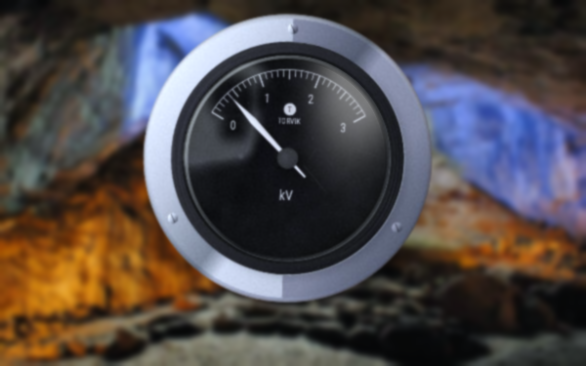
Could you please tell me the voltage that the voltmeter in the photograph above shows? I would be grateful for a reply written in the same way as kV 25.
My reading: kV 0.4
